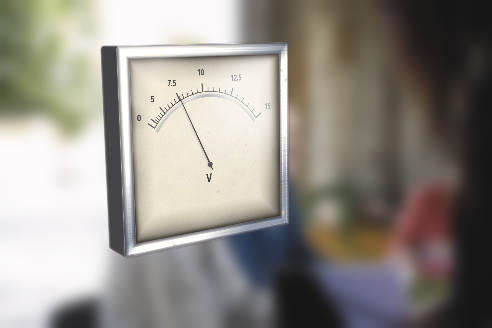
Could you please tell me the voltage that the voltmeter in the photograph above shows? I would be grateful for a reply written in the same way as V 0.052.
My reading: V 7.5
